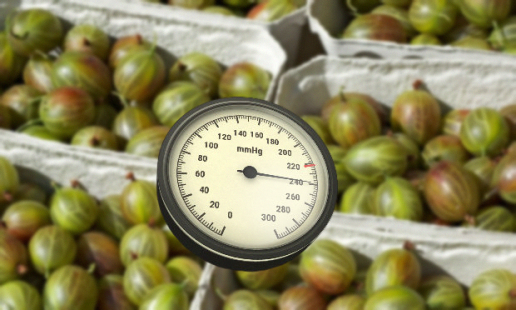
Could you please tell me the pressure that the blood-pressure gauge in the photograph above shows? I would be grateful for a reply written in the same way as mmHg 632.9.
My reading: mmHg 240
